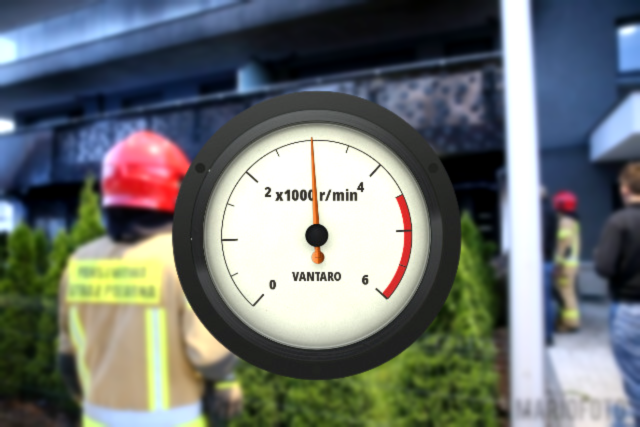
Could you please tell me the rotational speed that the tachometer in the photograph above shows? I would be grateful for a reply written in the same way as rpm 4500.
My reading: rpm 3000
